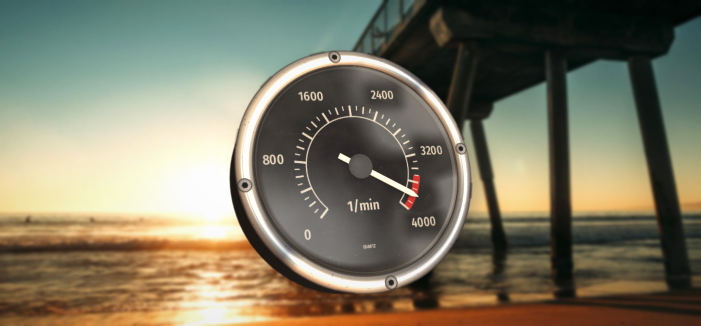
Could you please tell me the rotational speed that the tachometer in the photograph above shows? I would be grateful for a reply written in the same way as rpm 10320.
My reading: rpm 3800
